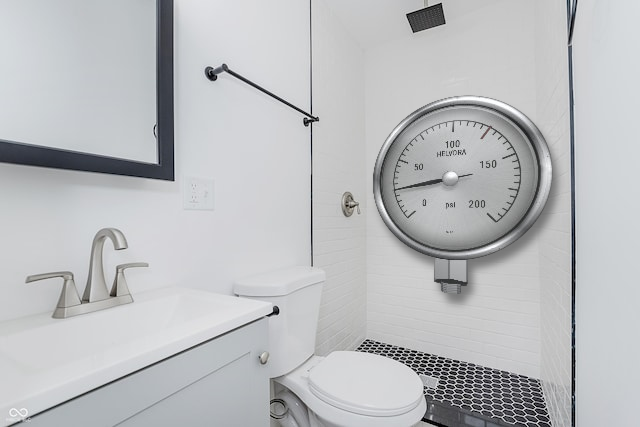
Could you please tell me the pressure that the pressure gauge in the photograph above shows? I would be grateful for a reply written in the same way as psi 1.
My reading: psi 25
